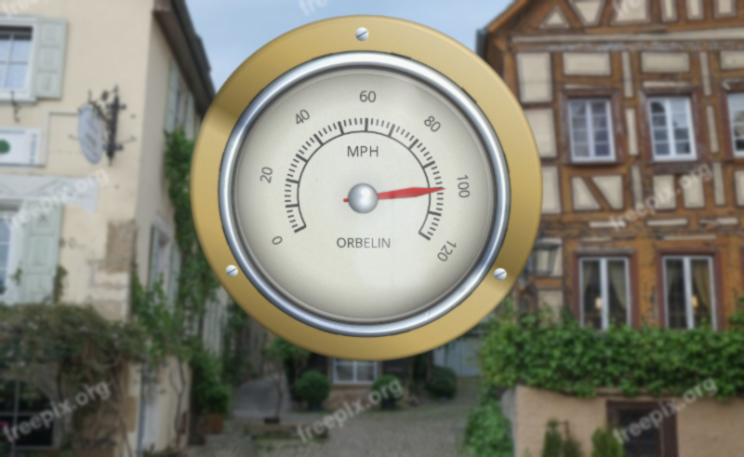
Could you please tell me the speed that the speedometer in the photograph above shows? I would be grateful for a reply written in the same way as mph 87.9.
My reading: mph 100
